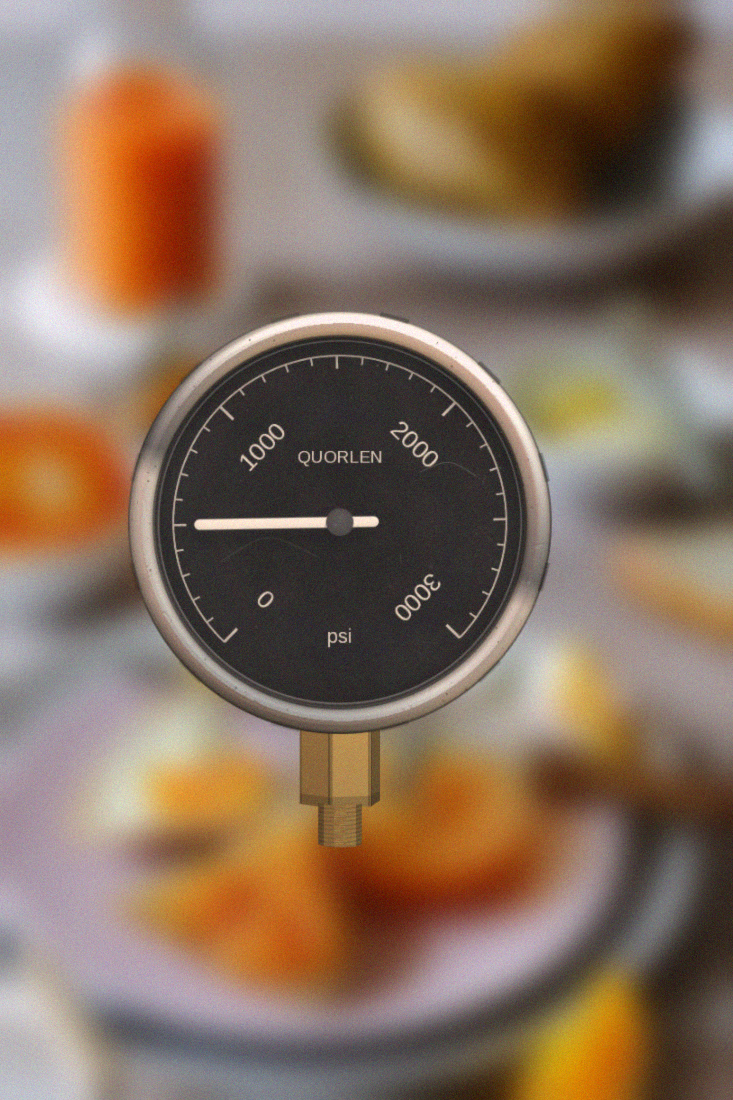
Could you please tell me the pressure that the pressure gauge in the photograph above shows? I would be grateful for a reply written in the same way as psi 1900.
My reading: psi 500
